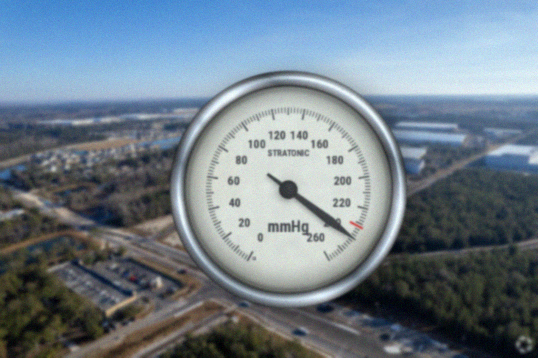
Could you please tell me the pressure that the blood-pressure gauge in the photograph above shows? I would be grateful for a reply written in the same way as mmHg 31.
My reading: mmHg 240
